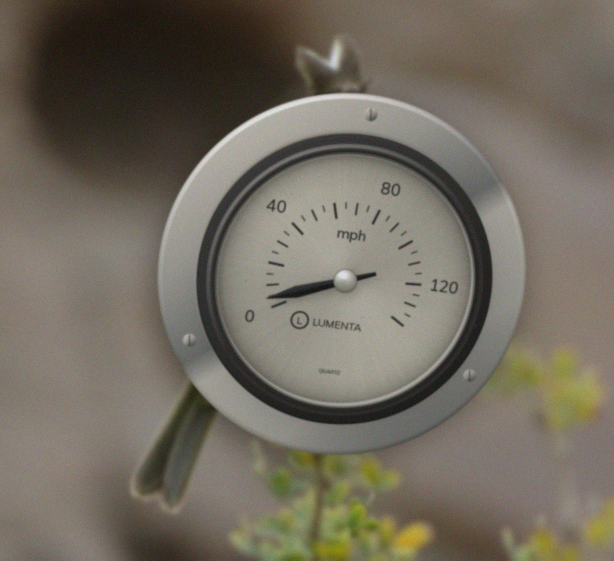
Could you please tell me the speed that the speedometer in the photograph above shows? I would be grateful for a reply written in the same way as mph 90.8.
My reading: mph 5
